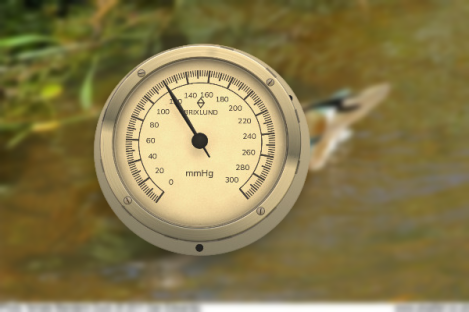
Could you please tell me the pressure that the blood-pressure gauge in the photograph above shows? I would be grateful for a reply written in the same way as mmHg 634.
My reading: mmHg 120
